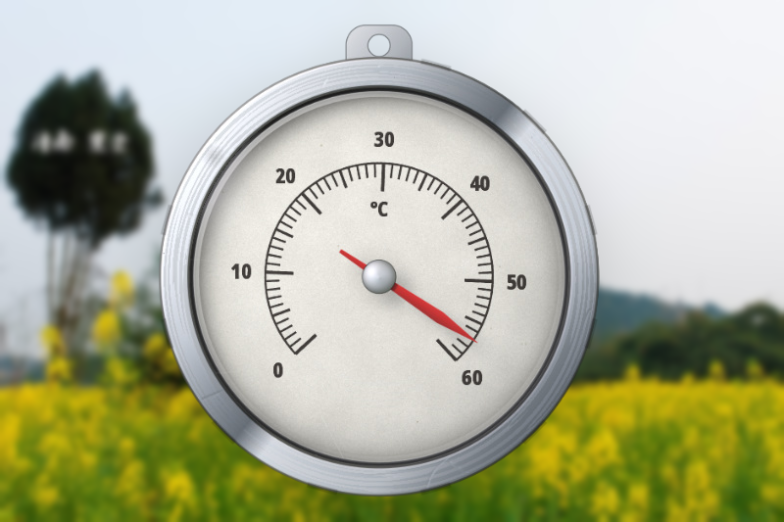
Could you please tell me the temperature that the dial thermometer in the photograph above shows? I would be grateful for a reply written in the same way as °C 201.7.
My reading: °C 57
